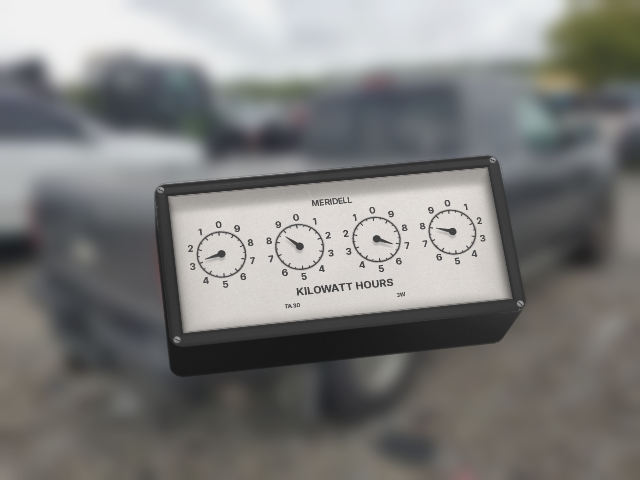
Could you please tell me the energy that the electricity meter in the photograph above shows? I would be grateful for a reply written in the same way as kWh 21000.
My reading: kWh 2868
